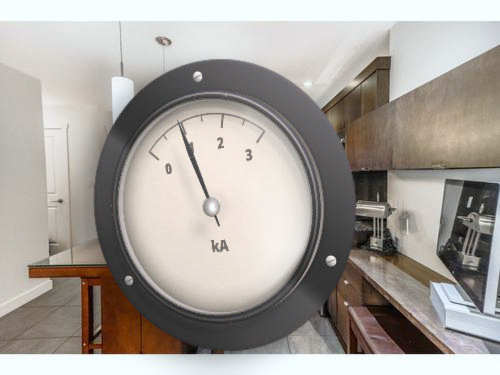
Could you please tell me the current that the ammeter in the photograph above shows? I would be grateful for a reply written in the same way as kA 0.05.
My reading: kA 1
